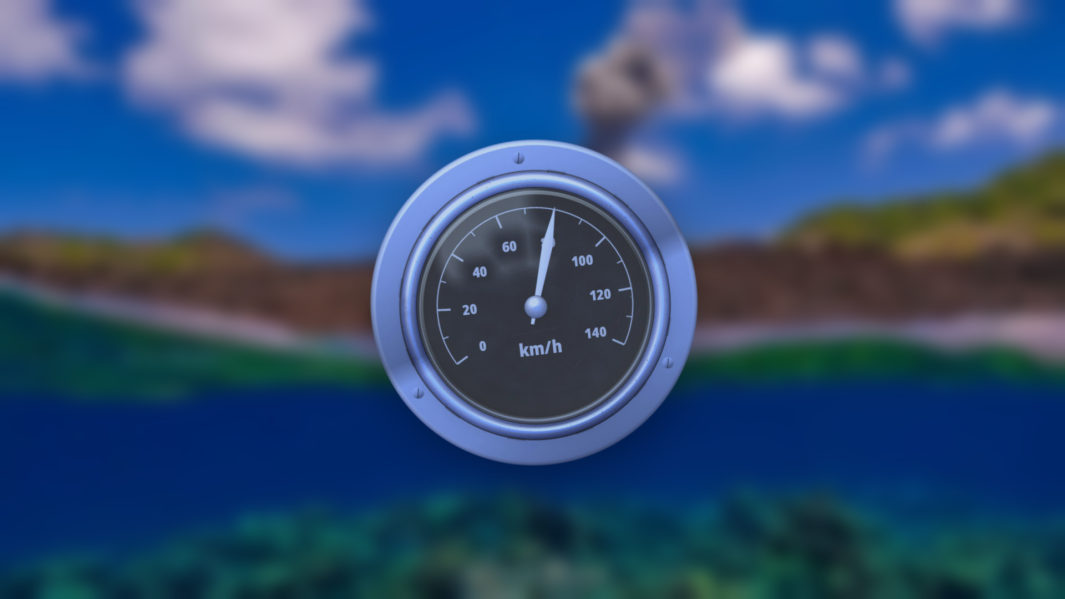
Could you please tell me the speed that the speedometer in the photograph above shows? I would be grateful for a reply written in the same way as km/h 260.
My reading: km/h 80
